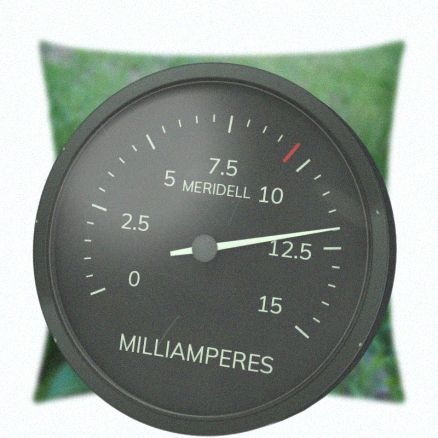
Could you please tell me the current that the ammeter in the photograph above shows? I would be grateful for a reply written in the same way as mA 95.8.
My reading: mA 12
